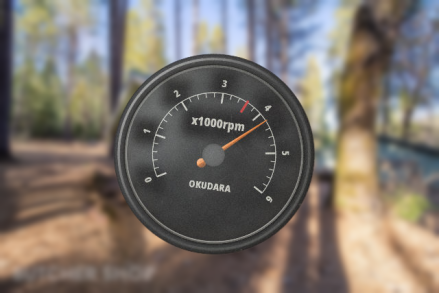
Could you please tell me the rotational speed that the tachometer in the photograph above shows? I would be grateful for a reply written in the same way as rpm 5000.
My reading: rpm 4200
